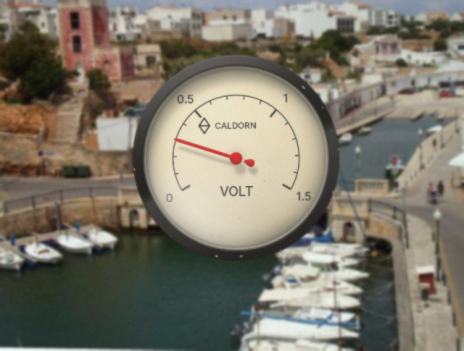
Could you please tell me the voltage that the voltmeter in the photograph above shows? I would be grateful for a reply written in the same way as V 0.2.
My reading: V 0.3
